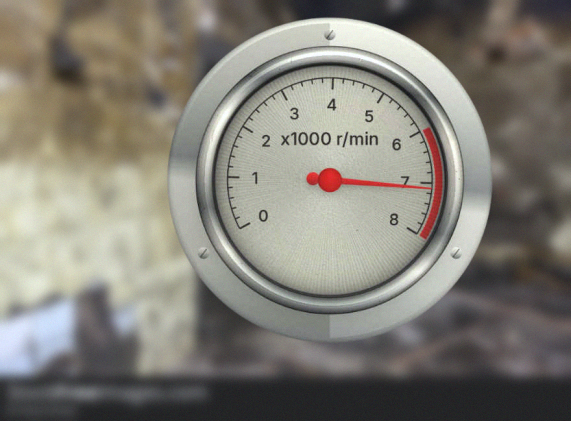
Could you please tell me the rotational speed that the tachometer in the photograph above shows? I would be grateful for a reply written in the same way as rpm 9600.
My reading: rpm 7100
